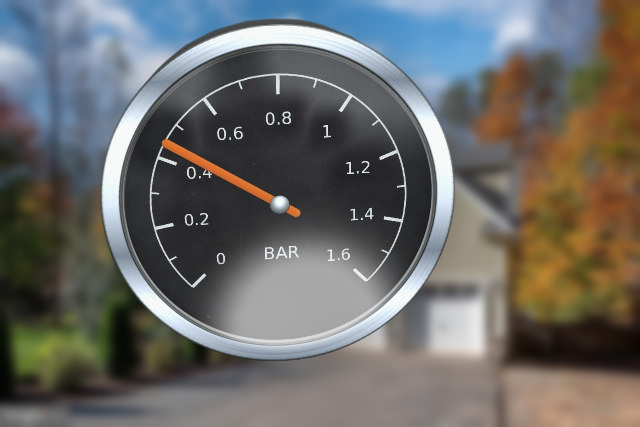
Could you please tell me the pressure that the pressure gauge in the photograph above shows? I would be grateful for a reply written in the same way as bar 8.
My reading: bar 0.45
